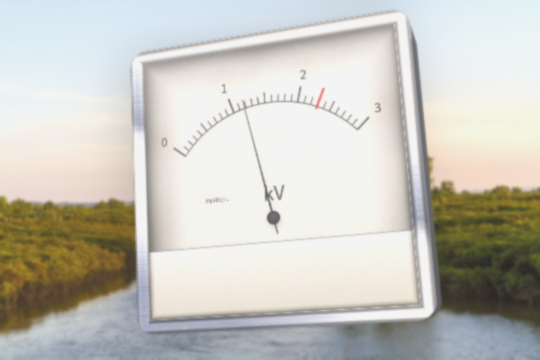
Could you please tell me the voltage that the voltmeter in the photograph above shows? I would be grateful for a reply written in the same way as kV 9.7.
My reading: kV 1.2
